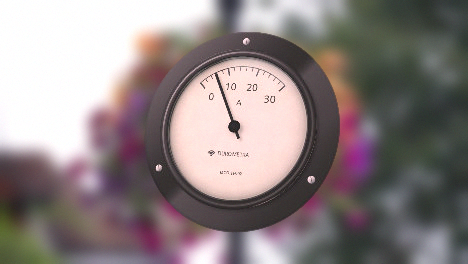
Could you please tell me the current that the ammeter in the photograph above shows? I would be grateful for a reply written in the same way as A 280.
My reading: A 6
